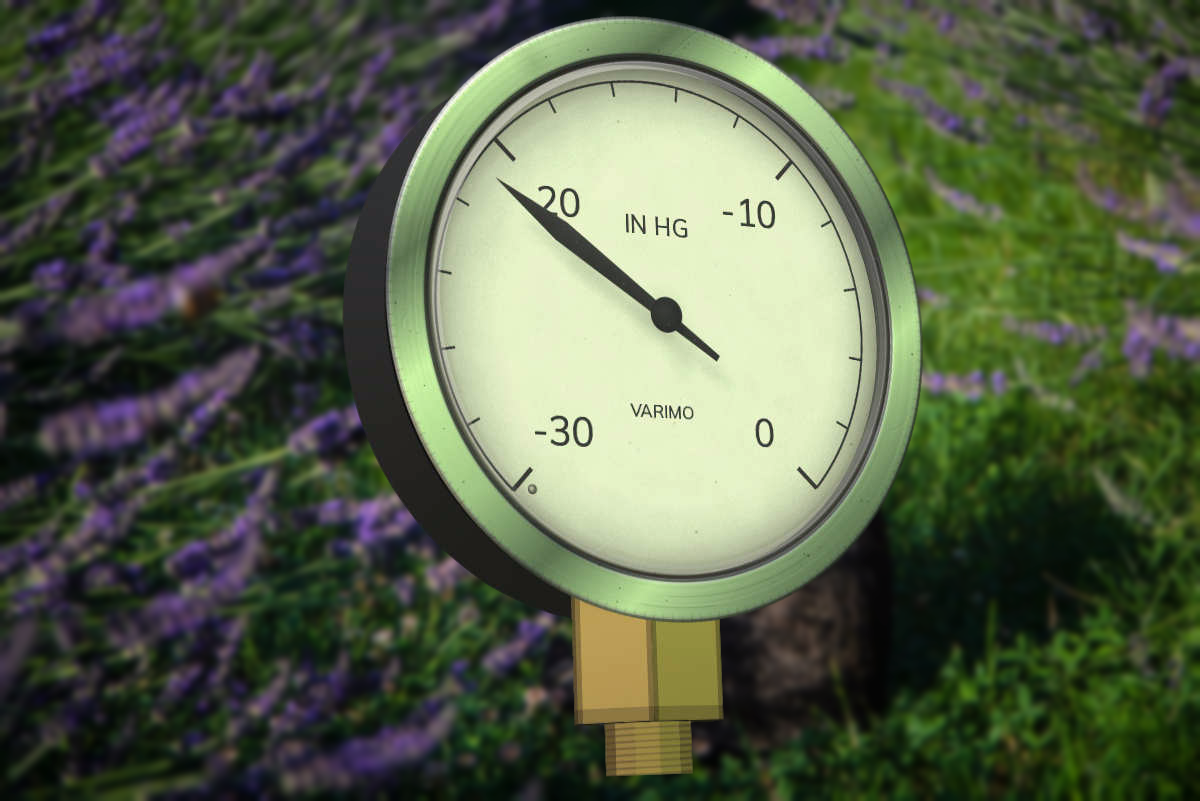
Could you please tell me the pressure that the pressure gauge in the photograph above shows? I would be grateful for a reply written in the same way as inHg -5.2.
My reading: inHg -21
